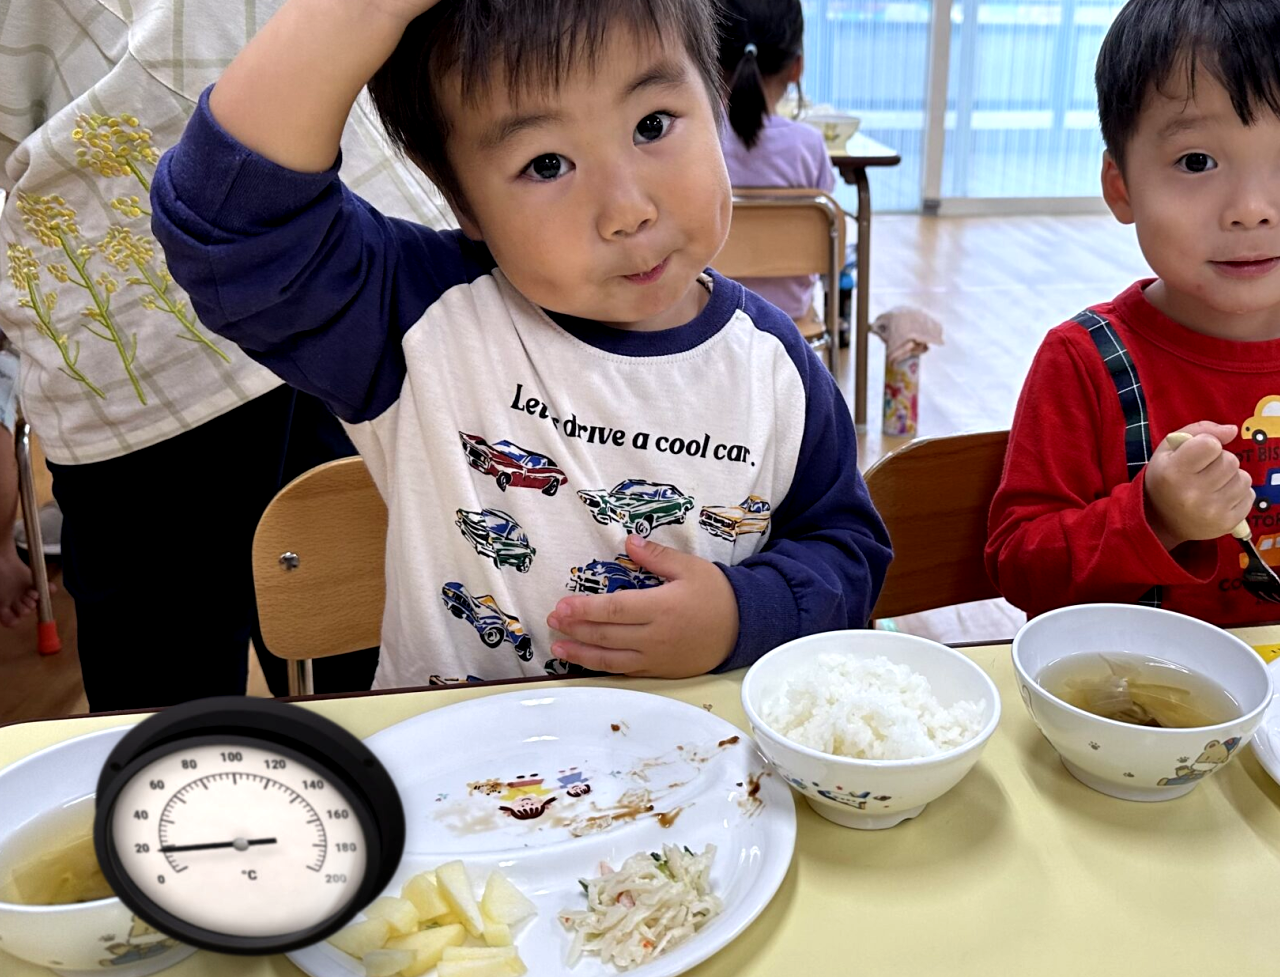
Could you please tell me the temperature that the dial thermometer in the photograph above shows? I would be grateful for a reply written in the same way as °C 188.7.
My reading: °C 20
